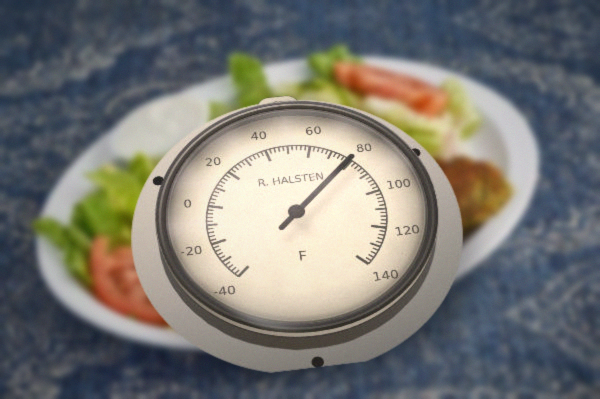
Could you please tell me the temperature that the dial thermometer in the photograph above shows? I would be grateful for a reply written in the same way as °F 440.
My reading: °F 80
